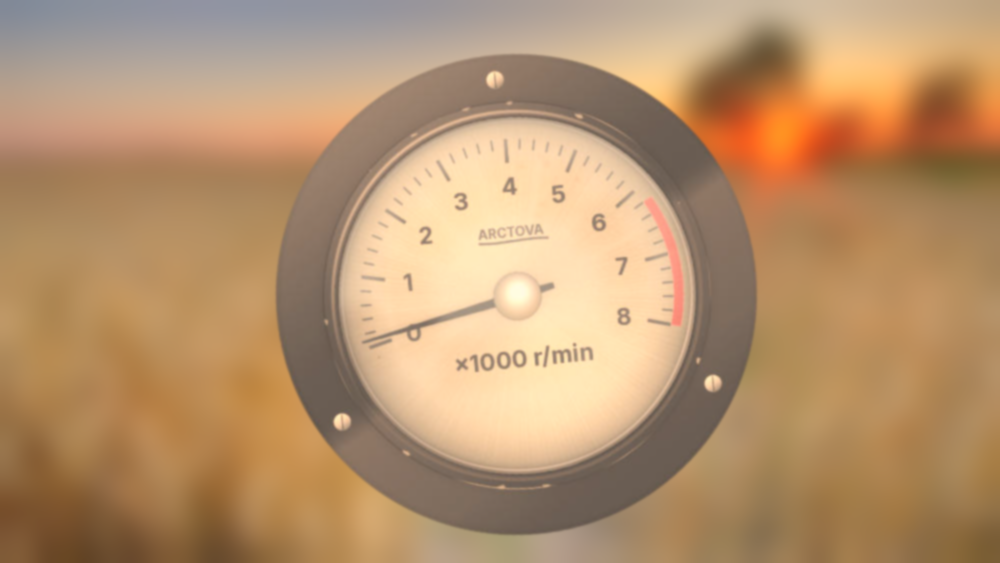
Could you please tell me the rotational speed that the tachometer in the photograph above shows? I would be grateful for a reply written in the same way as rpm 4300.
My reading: rpm 100
